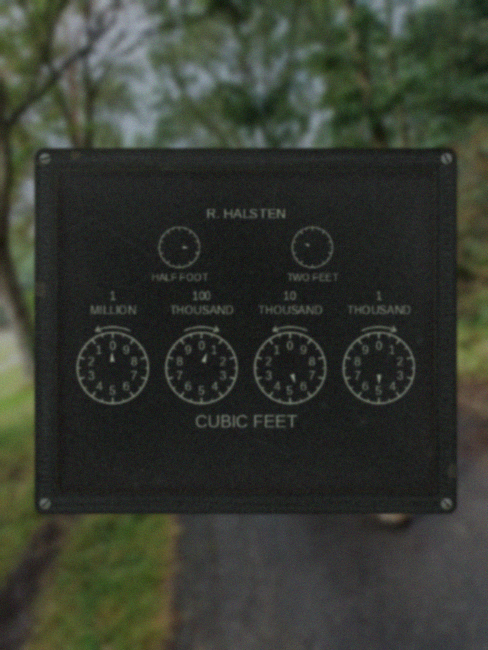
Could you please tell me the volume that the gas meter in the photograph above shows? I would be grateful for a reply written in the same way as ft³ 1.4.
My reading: ft³ 5500
